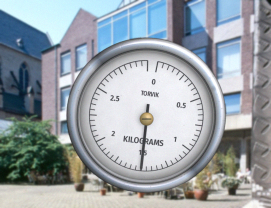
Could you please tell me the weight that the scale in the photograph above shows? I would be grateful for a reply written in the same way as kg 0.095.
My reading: kg 1.5
